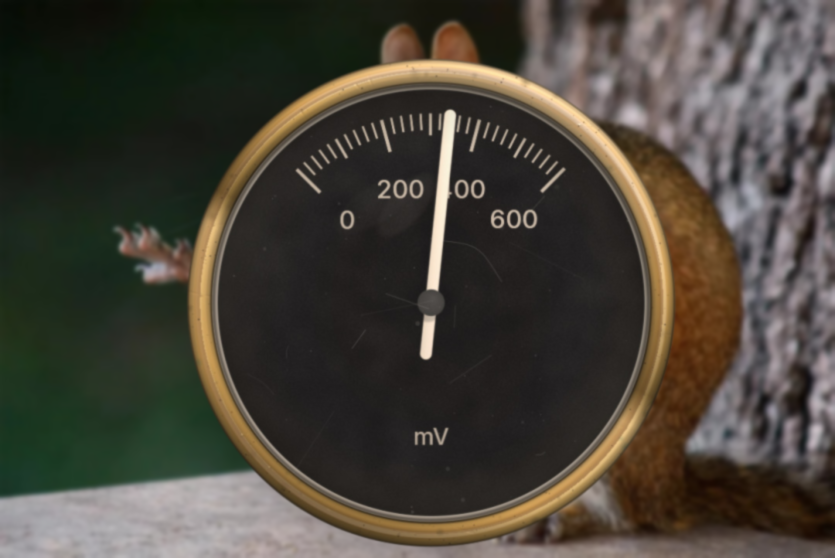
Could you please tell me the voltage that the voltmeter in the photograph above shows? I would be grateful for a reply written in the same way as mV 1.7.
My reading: mV 340
